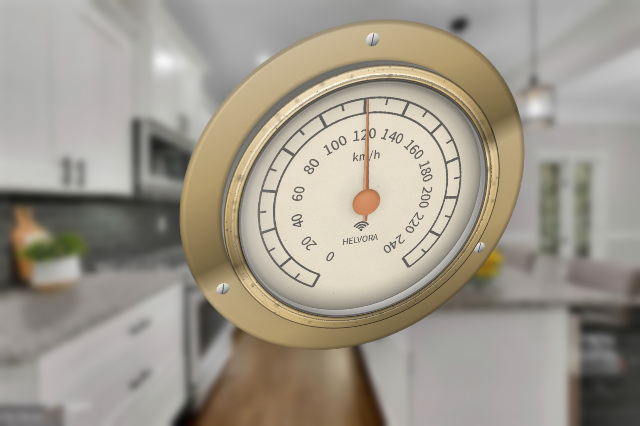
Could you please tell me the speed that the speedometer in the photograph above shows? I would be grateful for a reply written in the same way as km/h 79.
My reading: km/h 120
